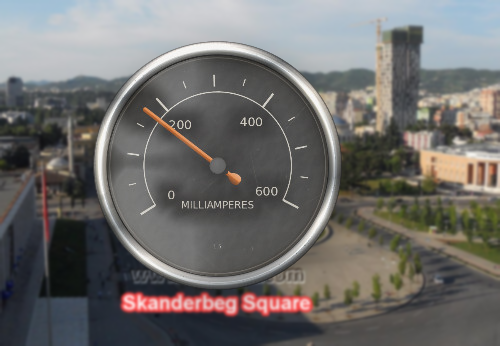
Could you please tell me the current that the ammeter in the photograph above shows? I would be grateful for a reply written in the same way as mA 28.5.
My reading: mA 175
